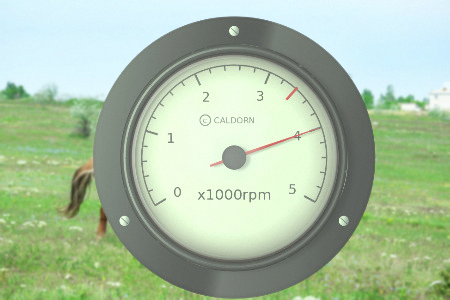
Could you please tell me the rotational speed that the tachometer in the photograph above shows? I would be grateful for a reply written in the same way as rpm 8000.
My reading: rpm 4000
